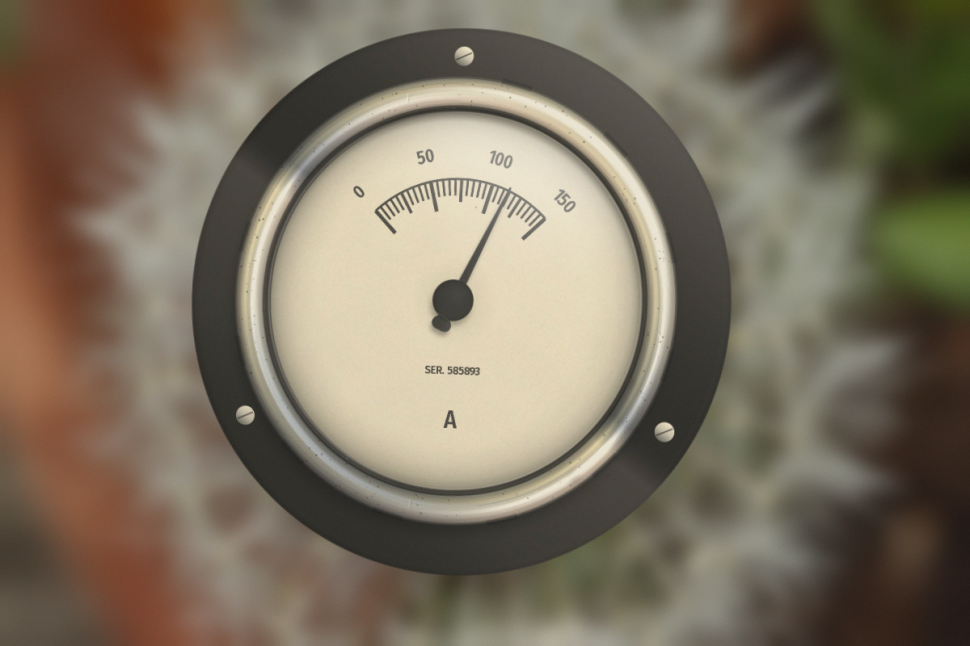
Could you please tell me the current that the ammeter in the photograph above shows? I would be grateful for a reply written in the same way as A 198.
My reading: A 115
